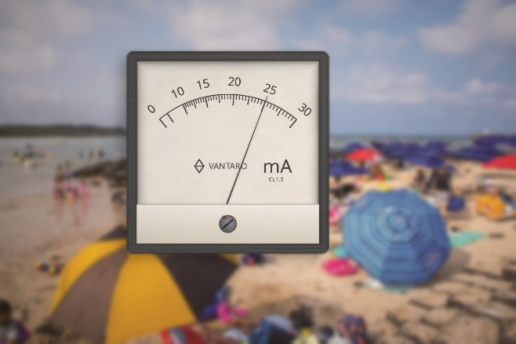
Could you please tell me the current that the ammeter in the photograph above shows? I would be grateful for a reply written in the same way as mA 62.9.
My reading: mA 25
